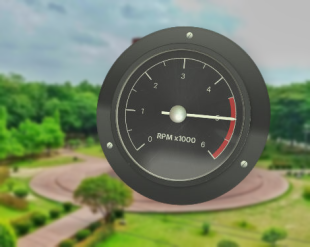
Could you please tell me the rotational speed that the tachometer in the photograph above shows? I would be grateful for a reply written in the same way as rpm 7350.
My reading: rpm 5000
